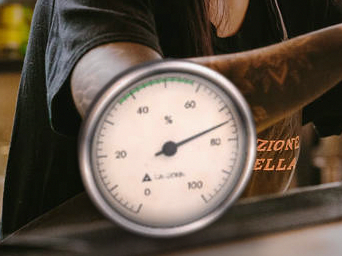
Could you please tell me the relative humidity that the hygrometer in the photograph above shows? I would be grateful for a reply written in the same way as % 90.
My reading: % 74
